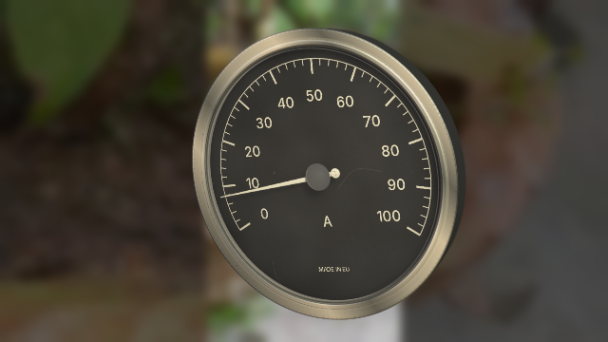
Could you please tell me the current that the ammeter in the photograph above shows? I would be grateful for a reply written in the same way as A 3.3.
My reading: A 8
